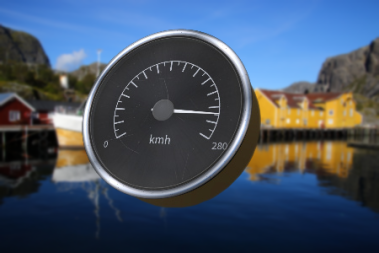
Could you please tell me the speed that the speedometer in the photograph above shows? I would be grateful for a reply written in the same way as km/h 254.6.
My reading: km/h 250
